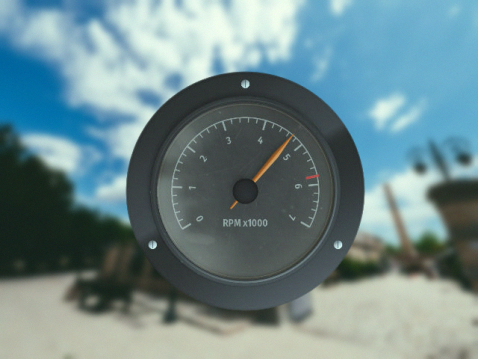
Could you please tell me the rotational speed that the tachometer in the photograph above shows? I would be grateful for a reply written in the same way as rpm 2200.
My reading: rpm 4700
